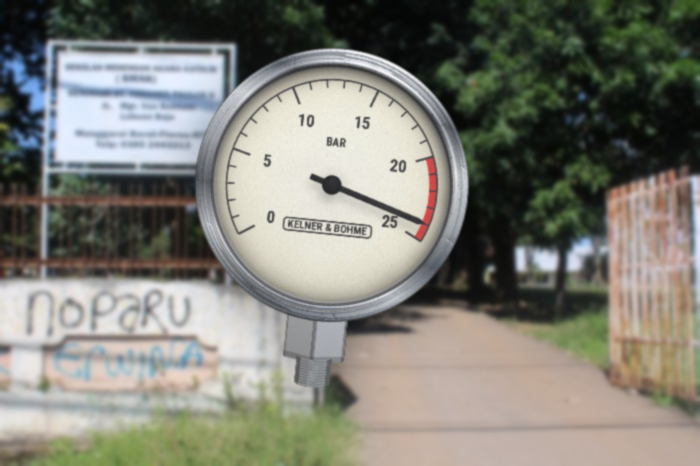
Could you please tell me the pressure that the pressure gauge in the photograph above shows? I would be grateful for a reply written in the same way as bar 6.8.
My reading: bar 24
